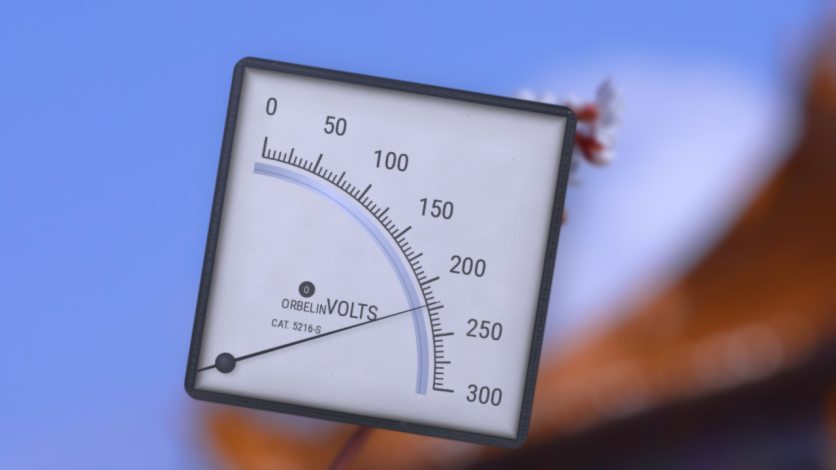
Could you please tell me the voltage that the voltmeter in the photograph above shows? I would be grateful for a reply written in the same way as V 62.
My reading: V 220
